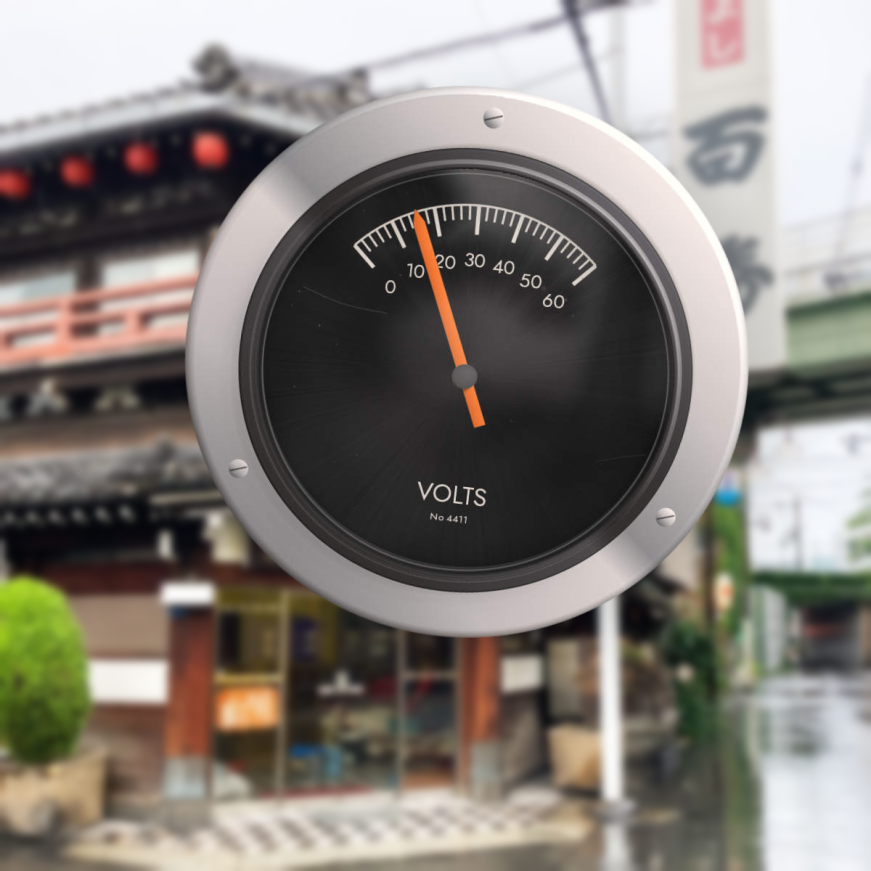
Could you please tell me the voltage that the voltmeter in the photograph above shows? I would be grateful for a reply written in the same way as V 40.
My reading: V 16
